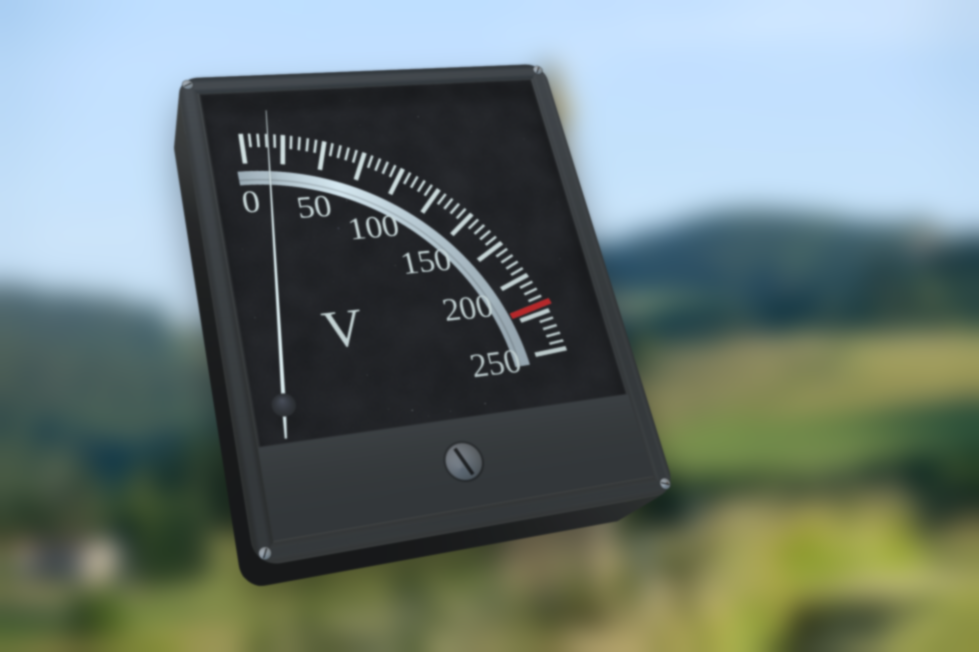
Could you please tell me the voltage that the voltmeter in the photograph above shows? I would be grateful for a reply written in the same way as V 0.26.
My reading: V 15
